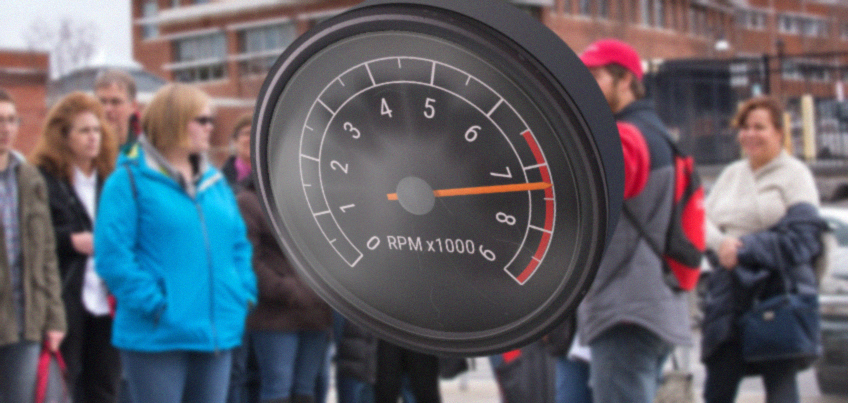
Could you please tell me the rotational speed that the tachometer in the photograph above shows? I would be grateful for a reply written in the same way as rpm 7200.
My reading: rpm 7250
